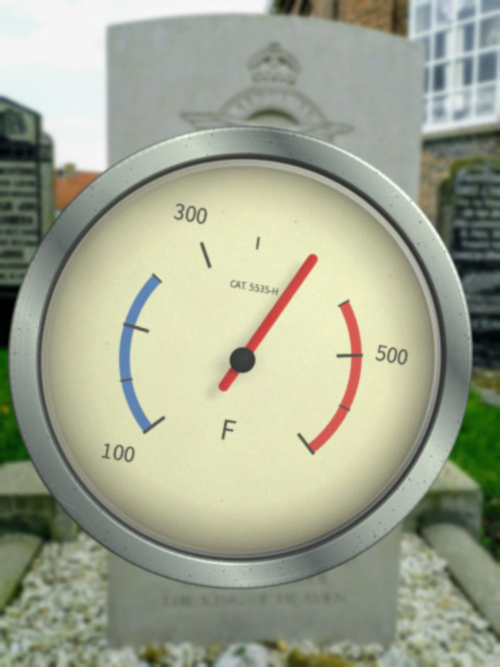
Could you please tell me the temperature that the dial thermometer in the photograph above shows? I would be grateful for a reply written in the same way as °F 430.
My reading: °F 400
